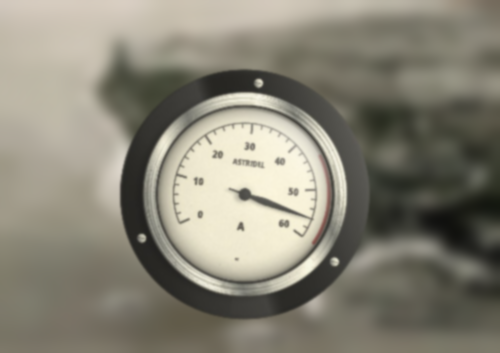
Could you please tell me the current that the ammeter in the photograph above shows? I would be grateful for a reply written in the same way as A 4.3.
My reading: A 56
